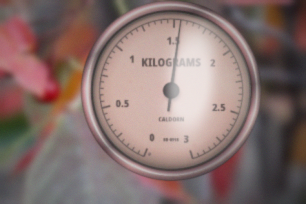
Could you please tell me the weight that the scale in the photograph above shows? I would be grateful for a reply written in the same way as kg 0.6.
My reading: kg 1.55
